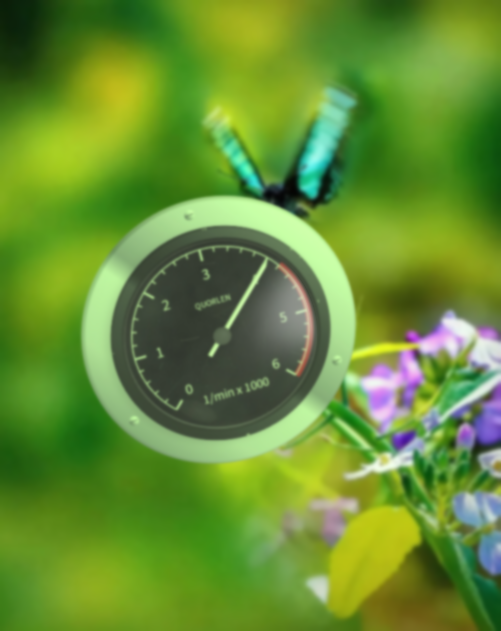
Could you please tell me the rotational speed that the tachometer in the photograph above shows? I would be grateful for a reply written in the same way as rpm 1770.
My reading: rpm 4000
